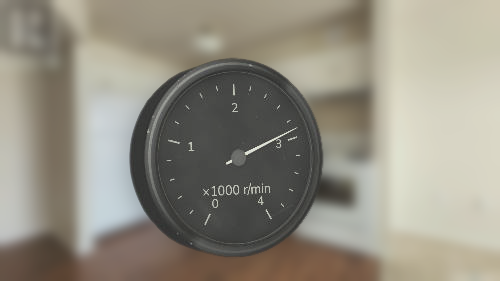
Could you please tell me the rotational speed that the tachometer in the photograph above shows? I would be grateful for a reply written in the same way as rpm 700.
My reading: rpm 2900
